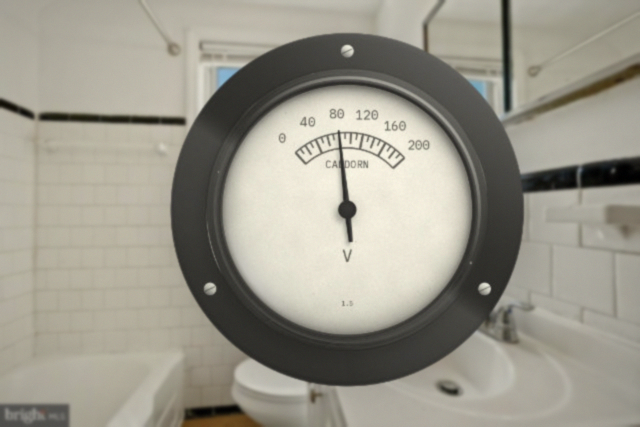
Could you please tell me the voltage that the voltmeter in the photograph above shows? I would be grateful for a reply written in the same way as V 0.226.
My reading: V 80
